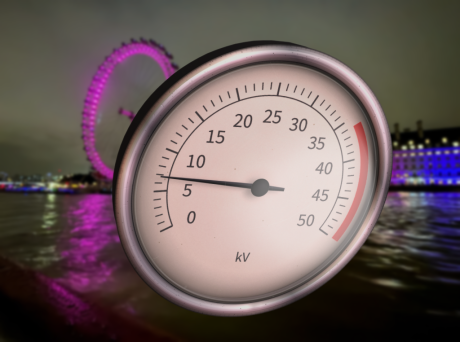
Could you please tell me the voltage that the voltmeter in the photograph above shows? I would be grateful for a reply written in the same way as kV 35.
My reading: kV 7
